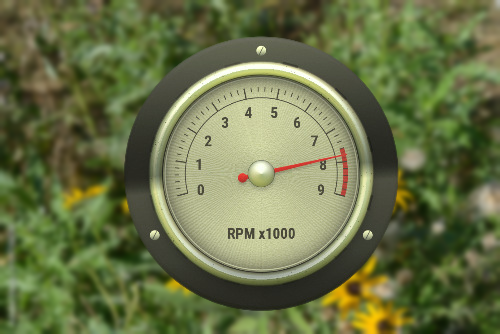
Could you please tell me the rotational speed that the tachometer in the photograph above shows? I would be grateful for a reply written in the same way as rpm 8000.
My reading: rpm 7800
